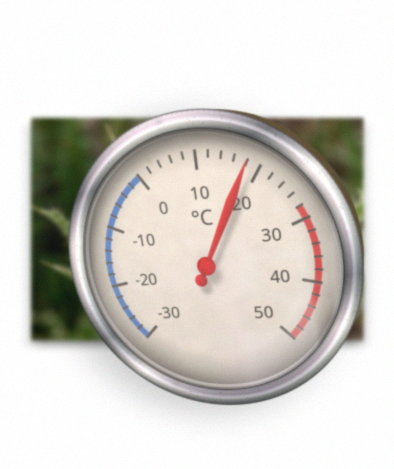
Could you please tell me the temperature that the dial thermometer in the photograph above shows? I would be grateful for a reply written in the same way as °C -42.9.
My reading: °C 18
